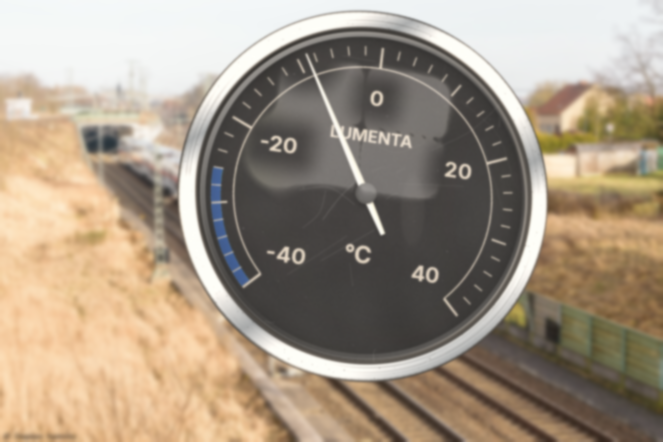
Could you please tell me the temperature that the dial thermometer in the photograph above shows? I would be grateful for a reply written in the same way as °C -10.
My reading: °C -9
